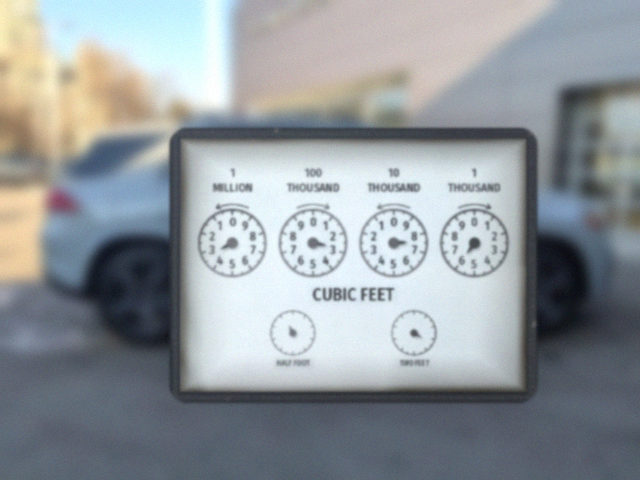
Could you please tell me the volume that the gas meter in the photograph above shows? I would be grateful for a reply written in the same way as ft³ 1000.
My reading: ft³ 327600
